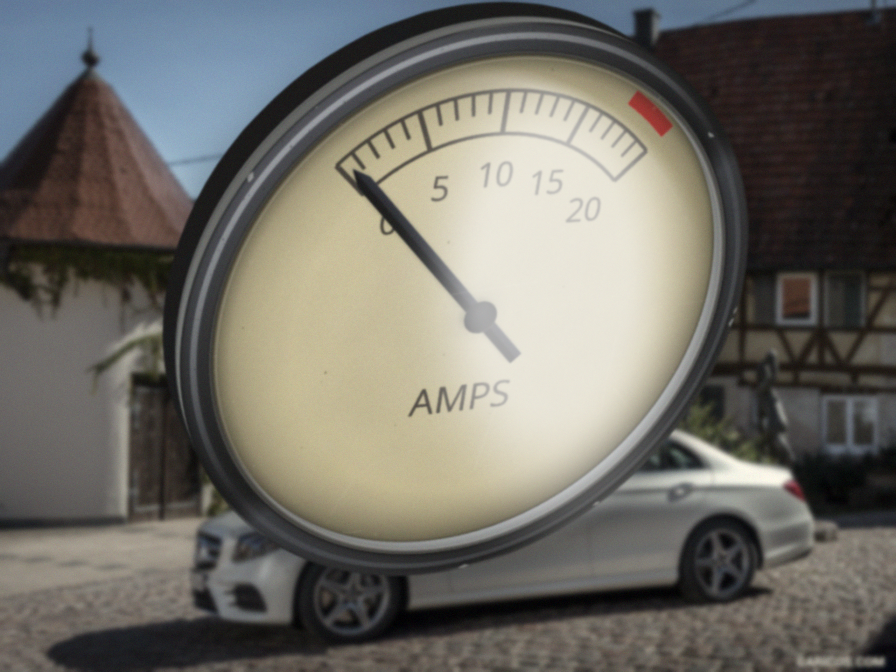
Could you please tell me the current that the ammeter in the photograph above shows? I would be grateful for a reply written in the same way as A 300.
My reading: A 0.5
